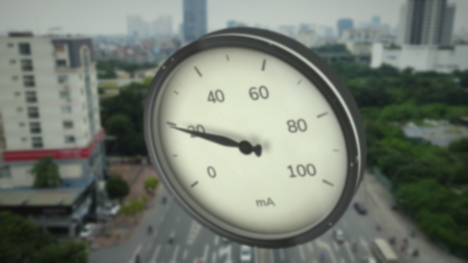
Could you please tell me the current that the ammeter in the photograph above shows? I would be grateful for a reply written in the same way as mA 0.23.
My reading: mA 20
